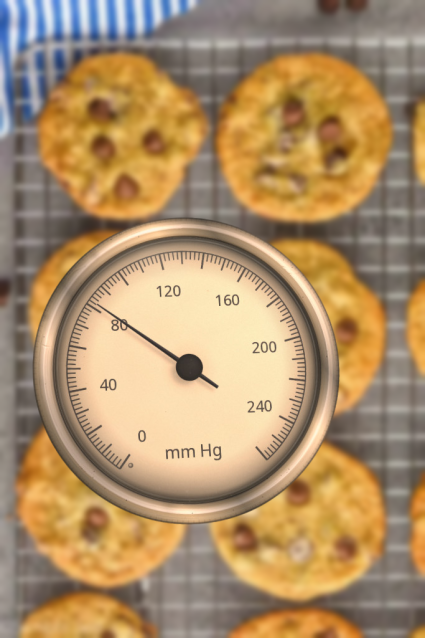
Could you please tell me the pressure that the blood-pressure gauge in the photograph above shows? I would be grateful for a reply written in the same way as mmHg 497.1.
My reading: mmHg 82
